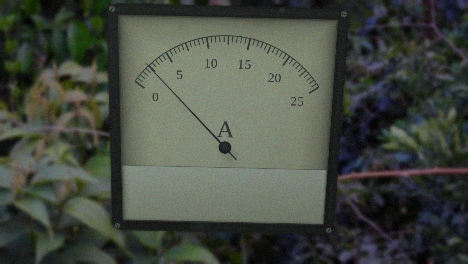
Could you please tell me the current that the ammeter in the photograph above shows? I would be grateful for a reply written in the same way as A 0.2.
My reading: A 2.5
